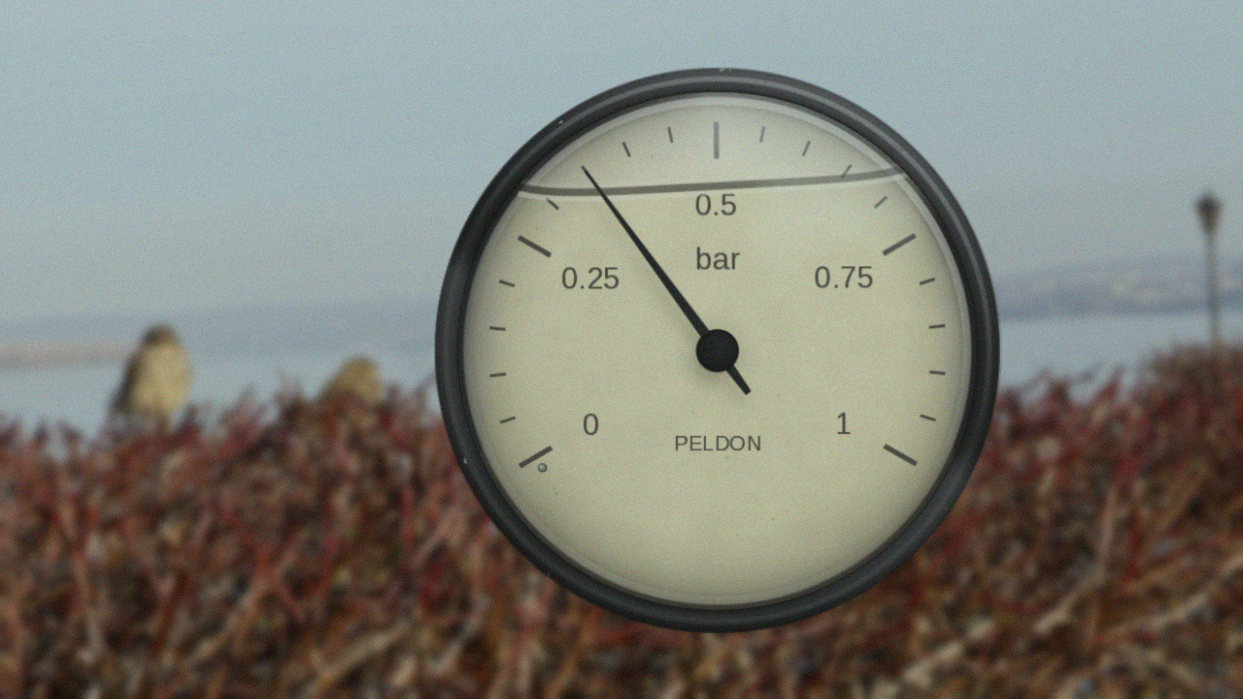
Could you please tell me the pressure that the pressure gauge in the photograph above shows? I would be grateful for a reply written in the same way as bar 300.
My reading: bar 0.35
